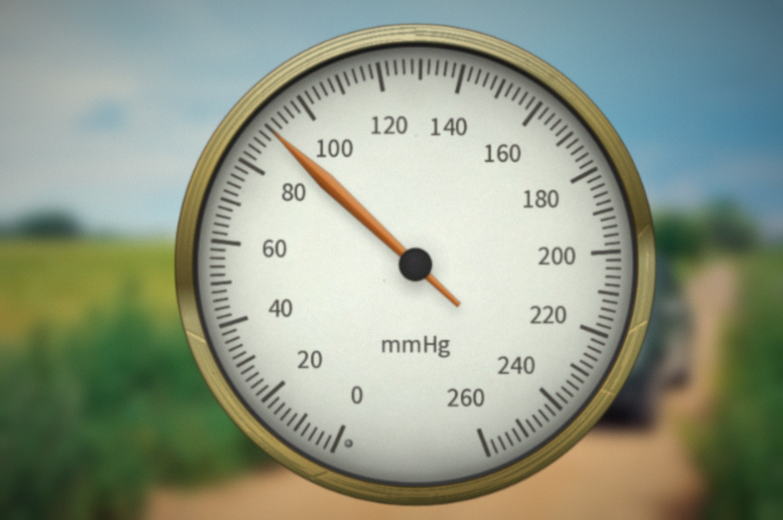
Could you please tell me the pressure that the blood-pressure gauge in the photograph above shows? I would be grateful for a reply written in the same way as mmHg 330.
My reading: mmHg 90
